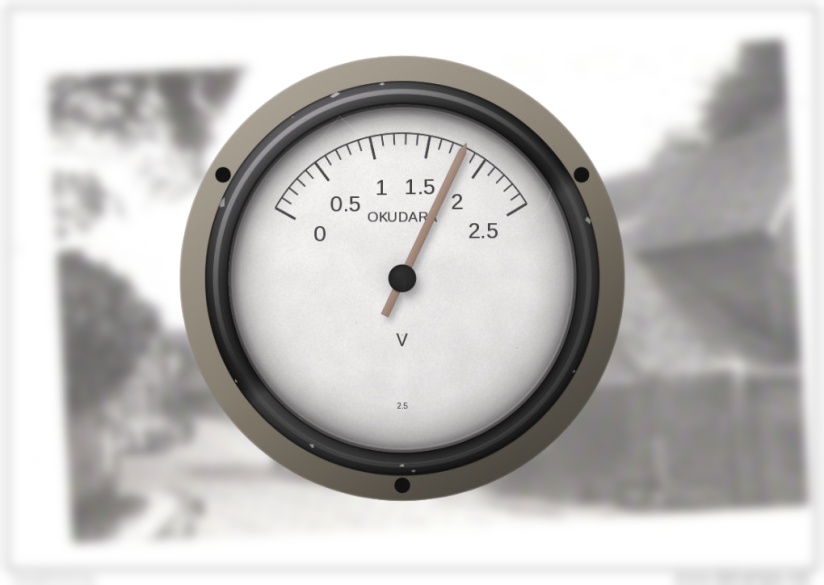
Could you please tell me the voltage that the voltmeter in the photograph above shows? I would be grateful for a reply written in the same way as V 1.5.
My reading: V 1.8
